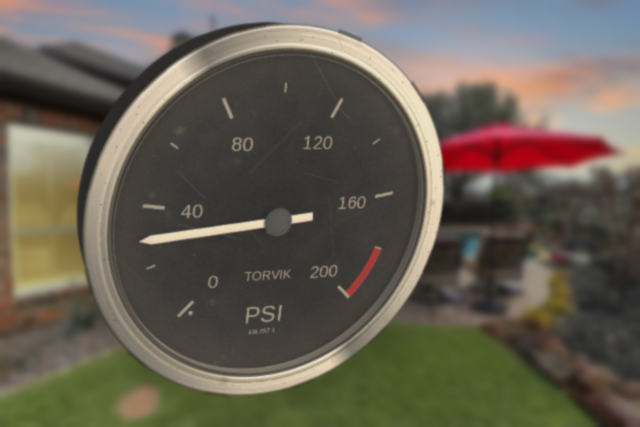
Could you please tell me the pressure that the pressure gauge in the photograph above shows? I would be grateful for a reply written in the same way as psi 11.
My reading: psi 30
